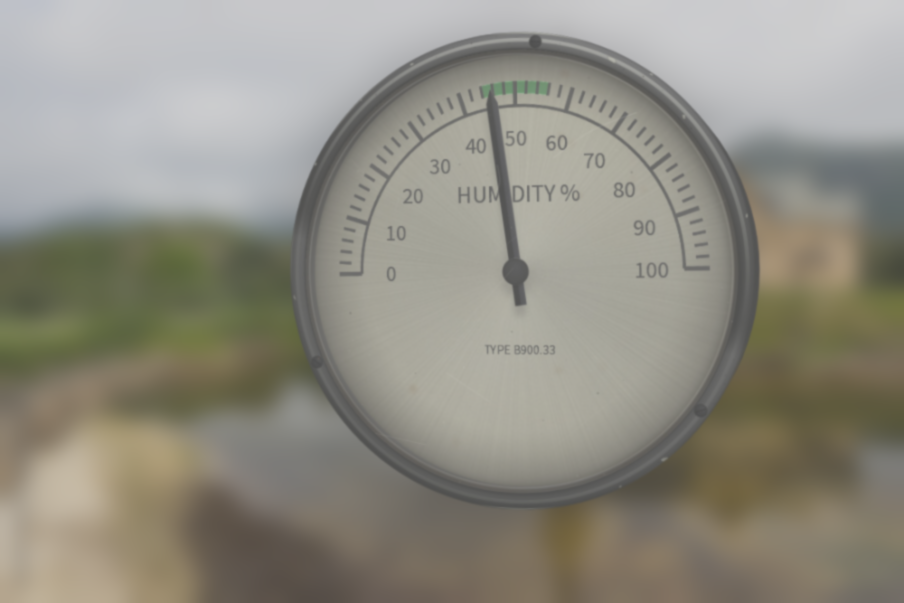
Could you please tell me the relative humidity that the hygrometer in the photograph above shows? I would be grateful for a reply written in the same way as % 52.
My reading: % 46
